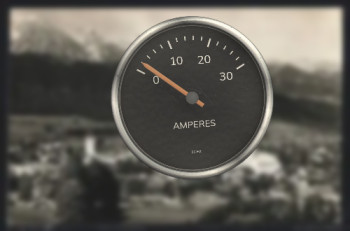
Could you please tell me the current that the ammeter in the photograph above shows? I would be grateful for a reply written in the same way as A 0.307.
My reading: A 2
